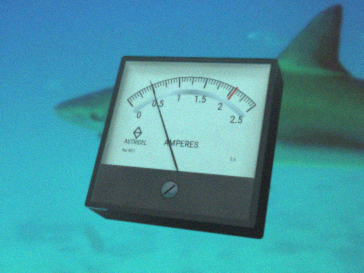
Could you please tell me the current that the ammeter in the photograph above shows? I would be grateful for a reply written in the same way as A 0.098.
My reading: A 0.5
